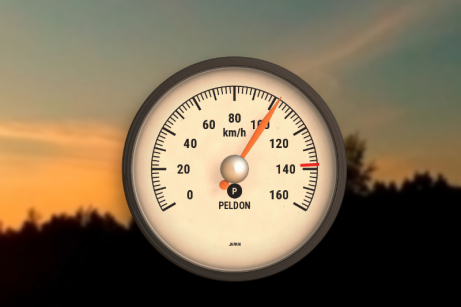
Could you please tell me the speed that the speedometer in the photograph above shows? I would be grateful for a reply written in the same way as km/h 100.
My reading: km/h 102
